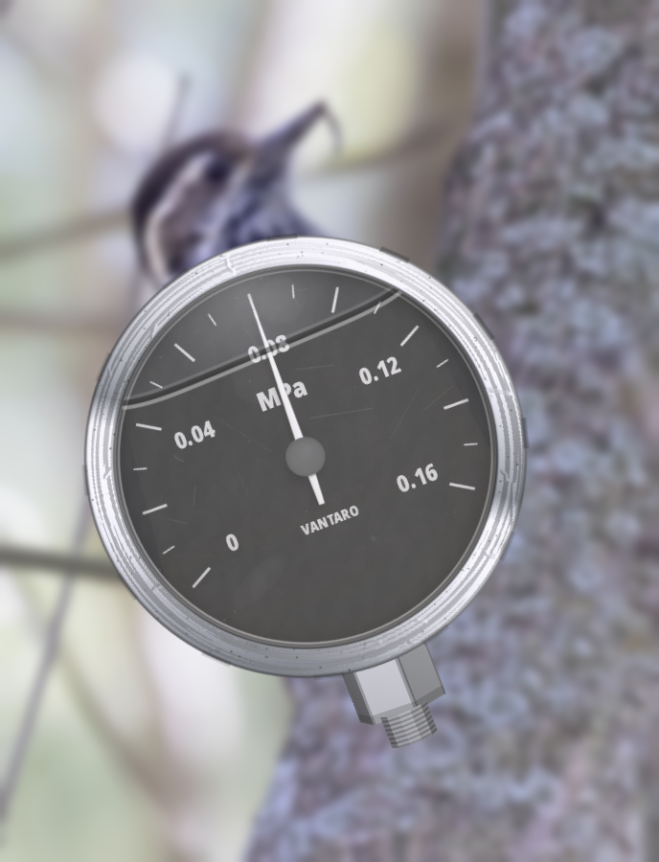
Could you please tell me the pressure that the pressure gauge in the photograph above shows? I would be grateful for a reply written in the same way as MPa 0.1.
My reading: MPa 0.08
